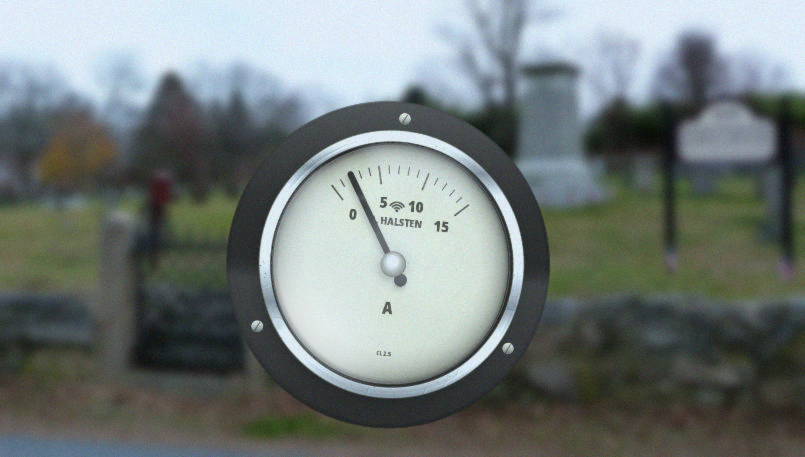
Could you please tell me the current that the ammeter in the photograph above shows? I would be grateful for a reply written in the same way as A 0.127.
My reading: A 2
